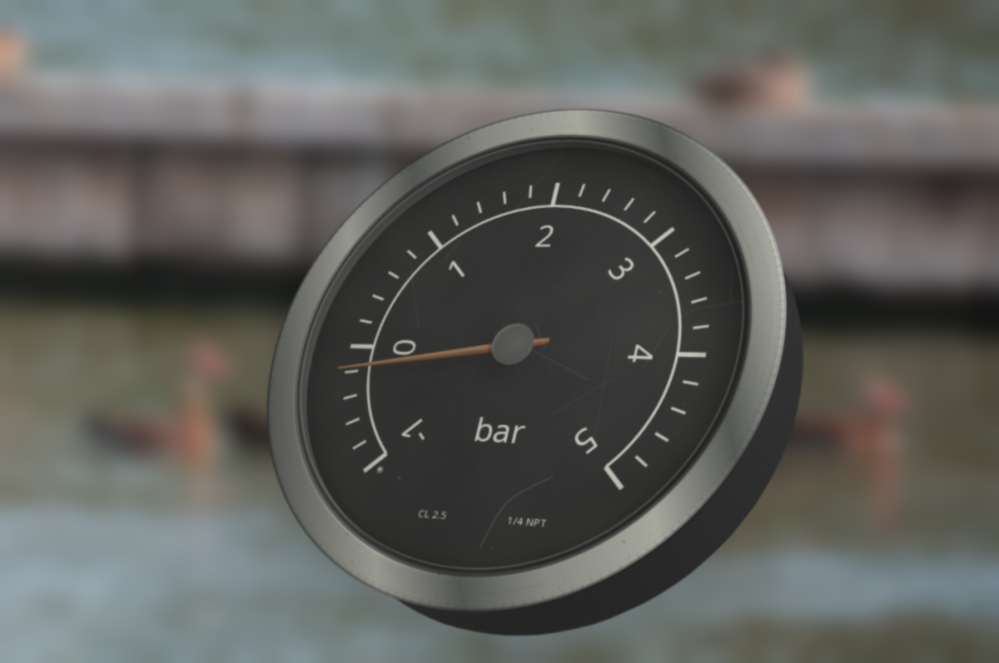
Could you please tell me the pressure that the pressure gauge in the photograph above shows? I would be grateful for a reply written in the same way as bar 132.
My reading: bar -0.2
